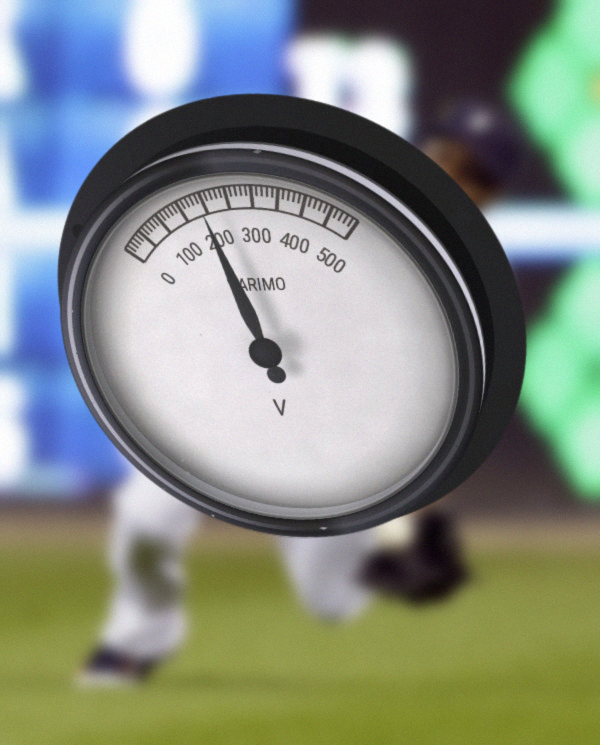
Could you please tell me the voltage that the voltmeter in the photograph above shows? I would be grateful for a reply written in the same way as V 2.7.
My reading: V 200
